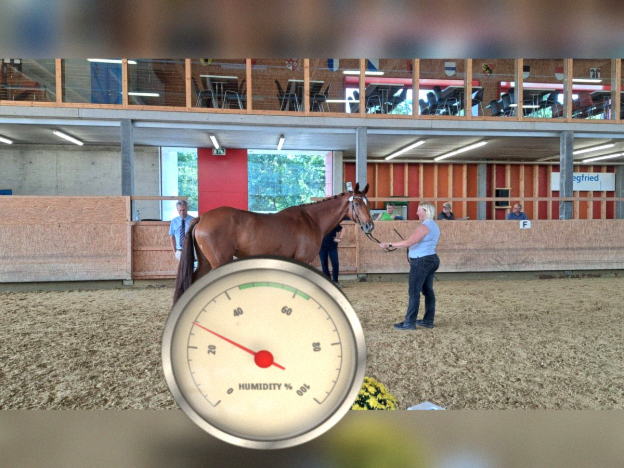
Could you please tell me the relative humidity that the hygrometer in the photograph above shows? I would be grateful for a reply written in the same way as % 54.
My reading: % 28
